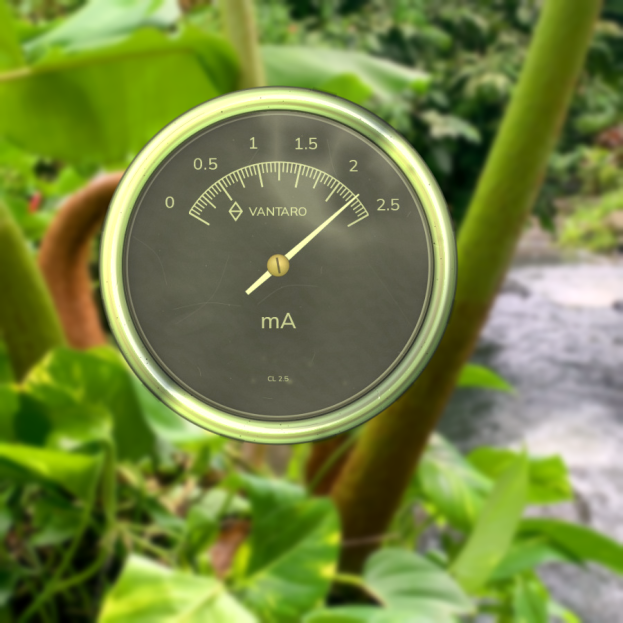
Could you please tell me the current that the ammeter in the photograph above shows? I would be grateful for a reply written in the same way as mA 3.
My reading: mA 2.25
